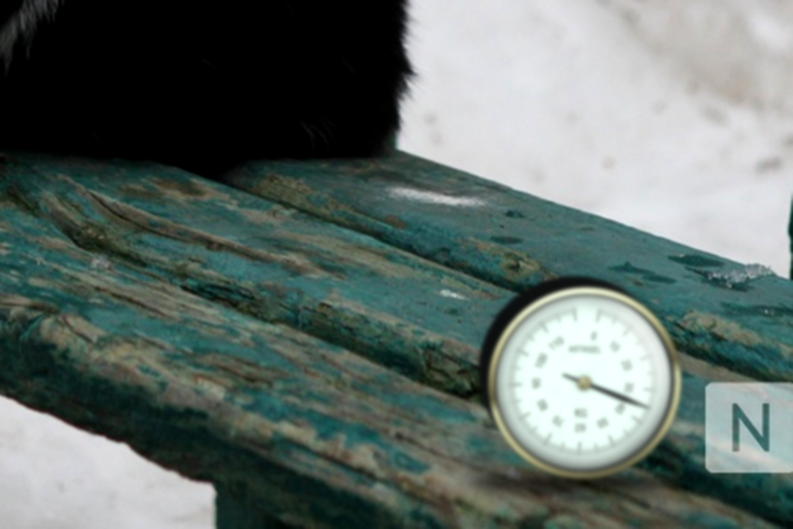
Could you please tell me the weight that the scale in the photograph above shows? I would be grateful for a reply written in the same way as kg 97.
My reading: kg 35
